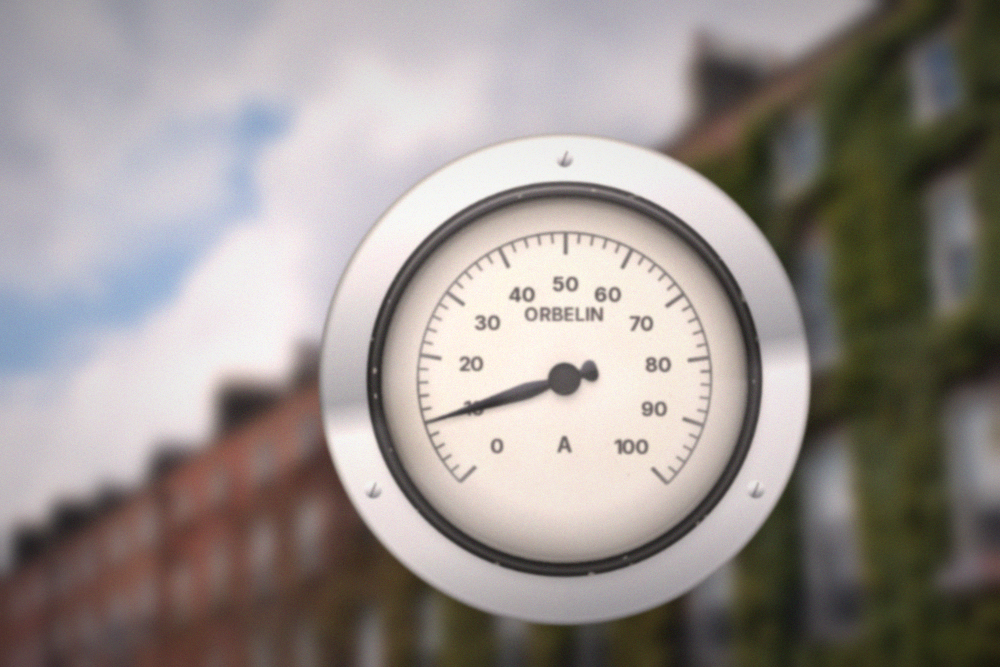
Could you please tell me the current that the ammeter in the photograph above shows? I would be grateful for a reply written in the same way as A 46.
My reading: A 10
